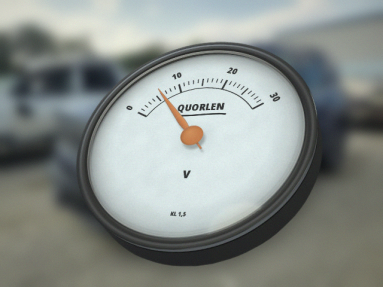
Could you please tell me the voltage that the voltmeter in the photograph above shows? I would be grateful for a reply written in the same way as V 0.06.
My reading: V 6
